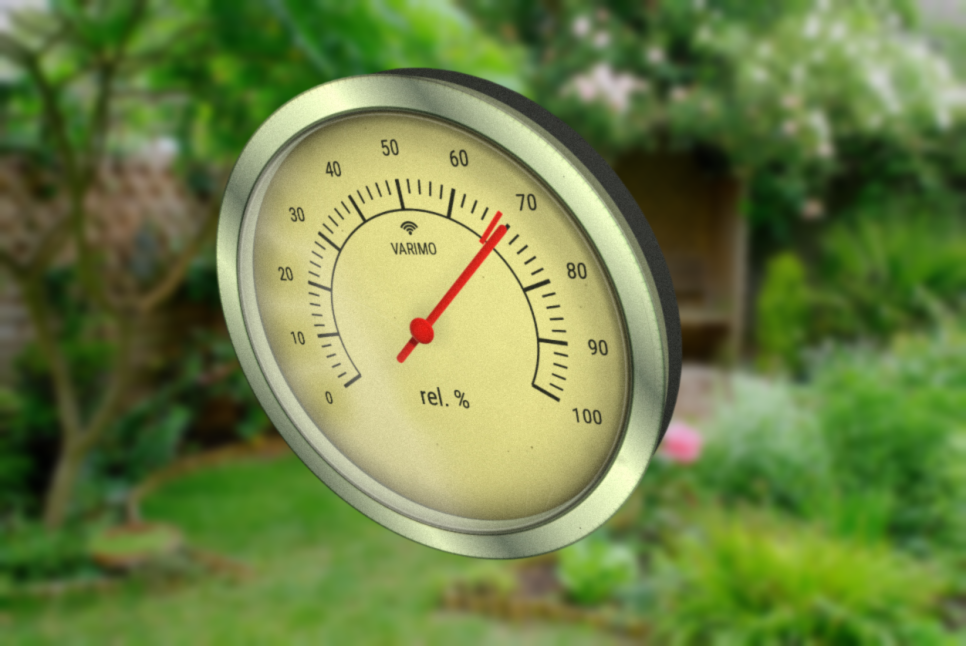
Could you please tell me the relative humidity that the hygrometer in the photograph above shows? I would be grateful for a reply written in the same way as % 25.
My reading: % 70
